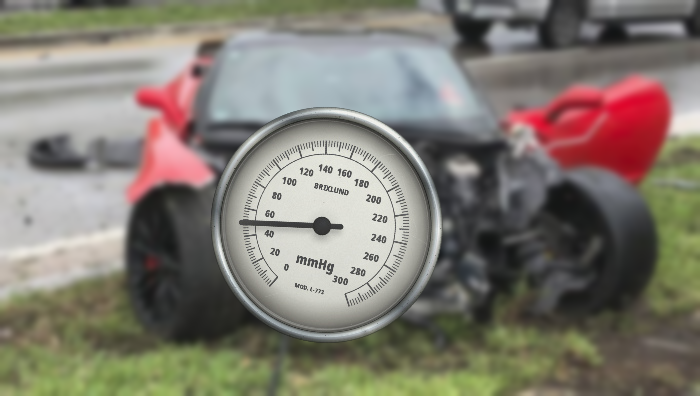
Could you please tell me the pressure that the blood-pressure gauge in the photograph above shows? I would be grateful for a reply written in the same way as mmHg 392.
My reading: mmHg 50
